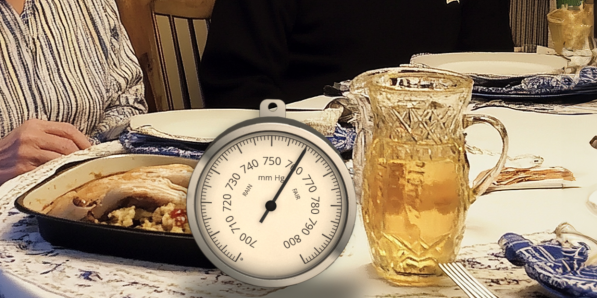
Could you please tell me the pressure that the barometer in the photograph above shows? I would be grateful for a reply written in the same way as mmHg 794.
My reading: mmHg 760
